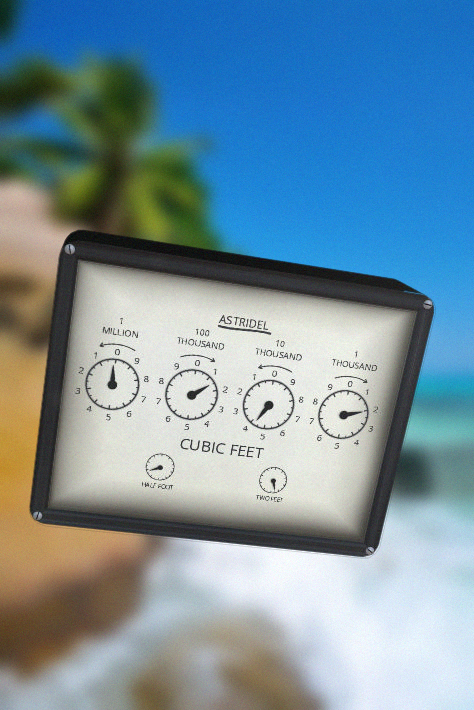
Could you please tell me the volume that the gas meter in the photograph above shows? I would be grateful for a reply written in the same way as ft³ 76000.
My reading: ft³ 14200
